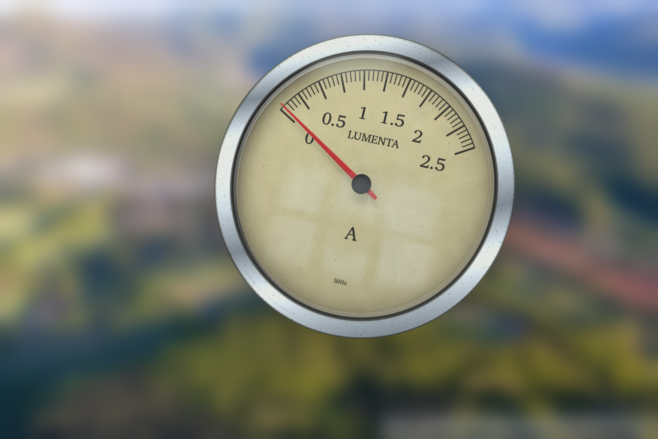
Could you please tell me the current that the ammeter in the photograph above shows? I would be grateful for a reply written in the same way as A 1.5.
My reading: A 0.05
